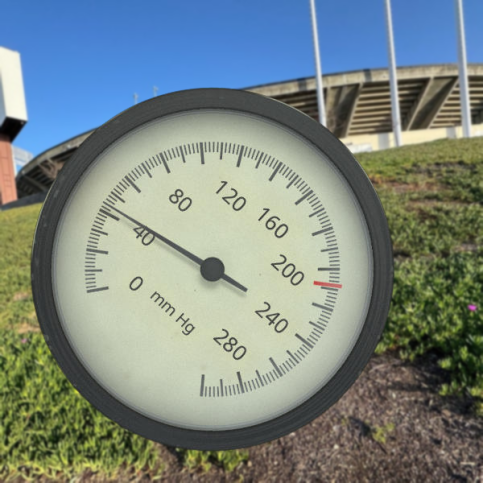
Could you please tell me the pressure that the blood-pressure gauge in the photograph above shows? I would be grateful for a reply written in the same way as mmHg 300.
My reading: mmHg 44
